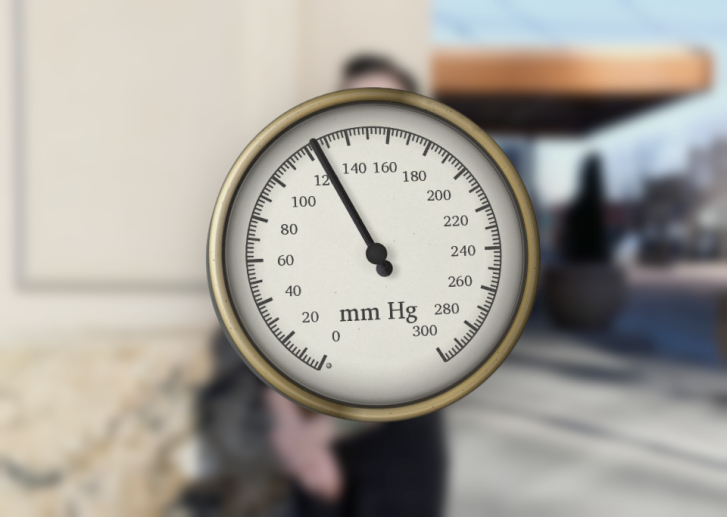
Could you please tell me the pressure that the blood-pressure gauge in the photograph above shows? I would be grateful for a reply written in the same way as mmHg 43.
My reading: mmHg 124
